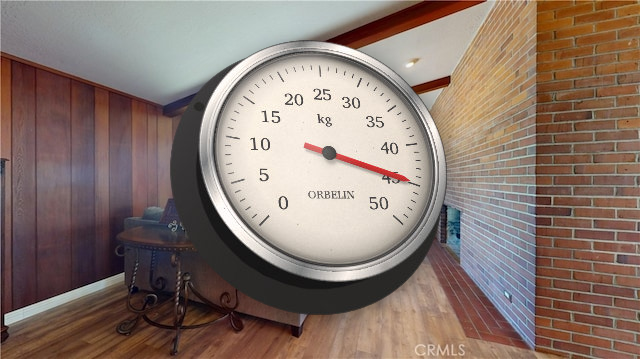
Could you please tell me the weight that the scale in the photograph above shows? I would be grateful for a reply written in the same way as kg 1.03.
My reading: kg 45
